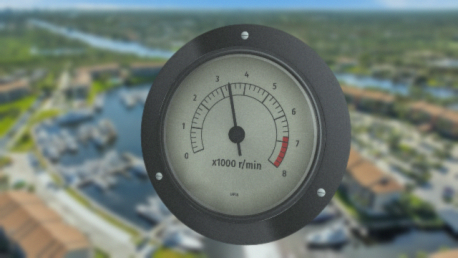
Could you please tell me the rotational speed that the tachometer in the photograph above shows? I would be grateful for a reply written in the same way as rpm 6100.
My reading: rpm 3400
